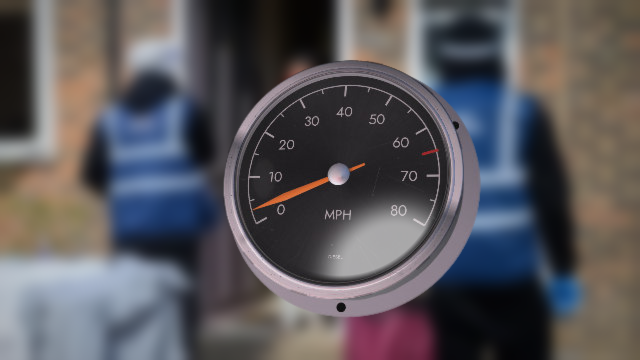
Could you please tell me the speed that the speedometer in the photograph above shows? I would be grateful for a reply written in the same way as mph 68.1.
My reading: mph 2.5
